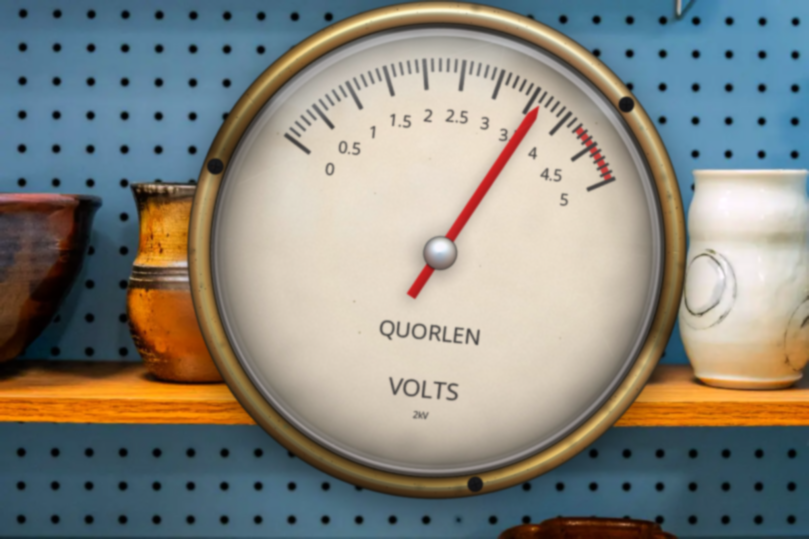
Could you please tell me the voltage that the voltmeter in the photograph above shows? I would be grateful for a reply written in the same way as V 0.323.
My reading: V 3.6
